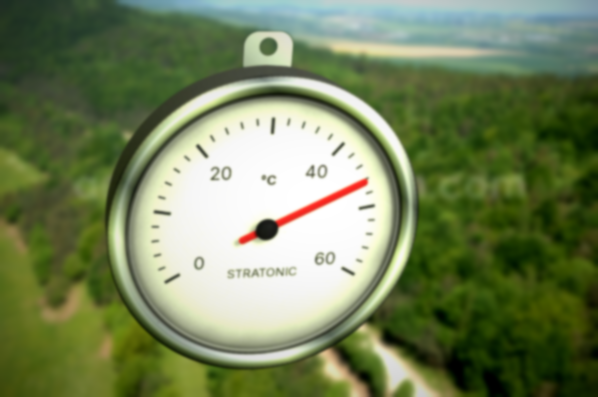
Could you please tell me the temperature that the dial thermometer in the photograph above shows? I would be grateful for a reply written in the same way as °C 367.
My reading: °C 46
